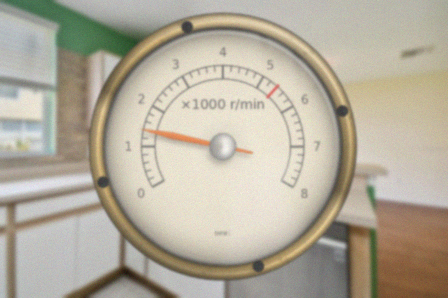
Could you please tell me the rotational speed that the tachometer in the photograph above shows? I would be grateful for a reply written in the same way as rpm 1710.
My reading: rpm 1400
